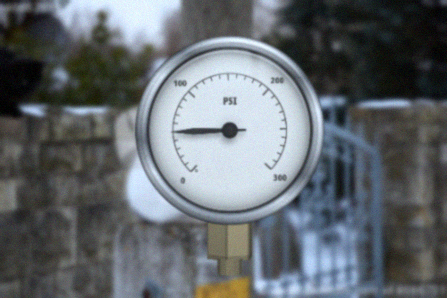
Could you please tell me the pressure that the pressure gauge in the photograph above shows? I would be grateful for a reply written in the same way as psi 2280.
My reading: psi 50
